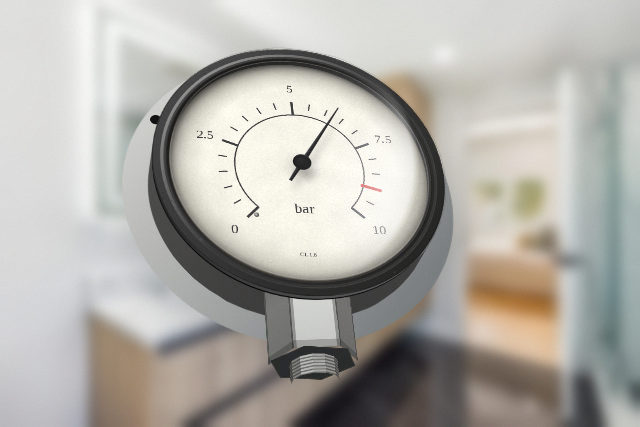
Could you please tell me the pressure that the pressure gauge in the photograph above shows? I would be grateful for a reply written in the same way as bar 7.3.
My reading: bar 6.25
